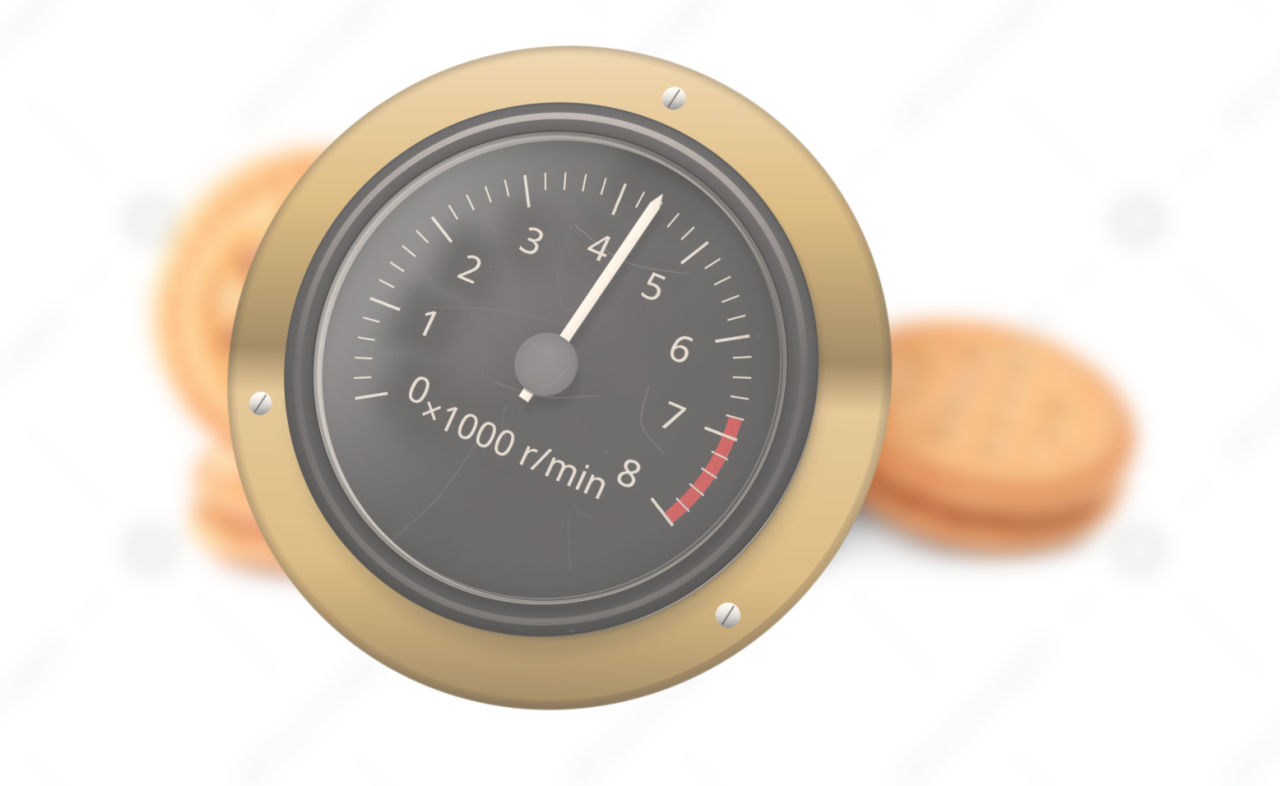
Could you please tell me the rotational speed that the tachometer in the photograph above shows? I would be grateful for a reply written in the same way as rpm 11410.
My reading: rpm 4400
